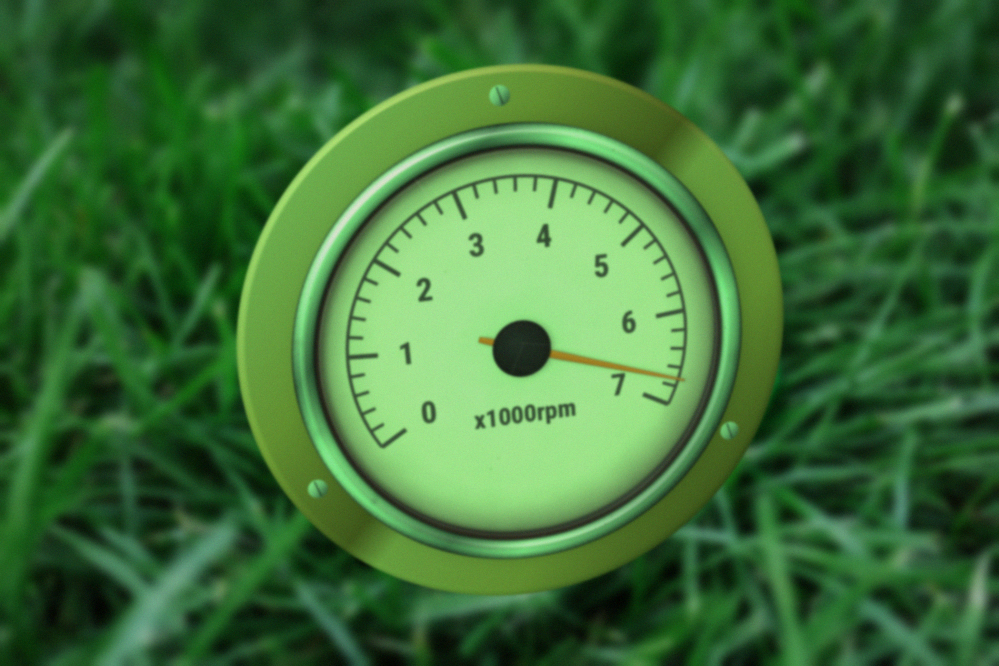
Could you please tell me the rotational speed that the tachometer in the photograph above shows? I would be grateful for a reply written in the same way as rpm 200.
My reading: rpm 6700
